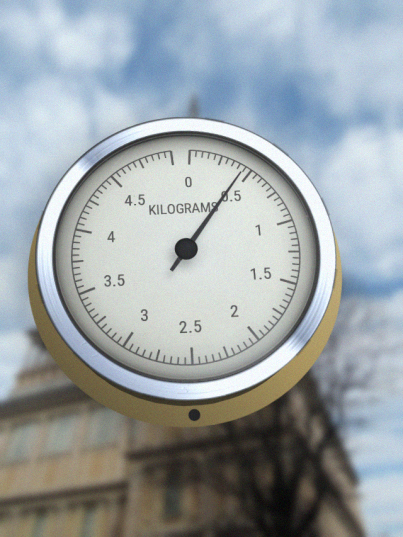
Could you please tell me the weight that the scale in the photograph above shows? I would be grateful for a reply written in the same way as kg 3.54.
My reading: kg 0.45
